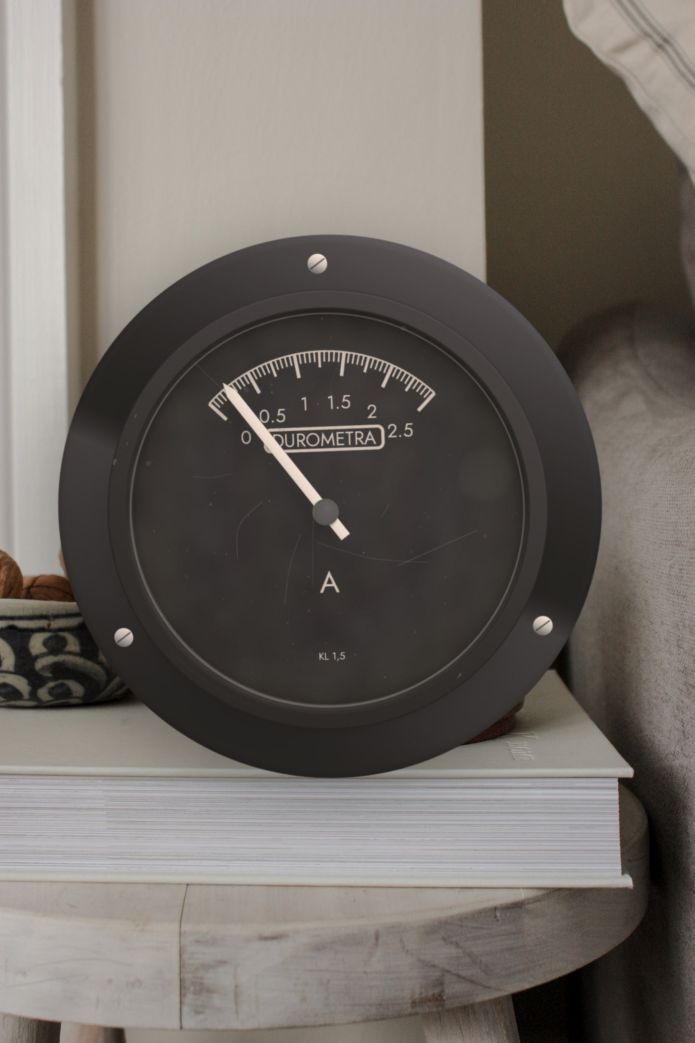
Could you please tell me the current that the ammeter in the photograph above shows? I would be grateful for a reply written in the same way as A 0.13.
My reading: A 0.25
